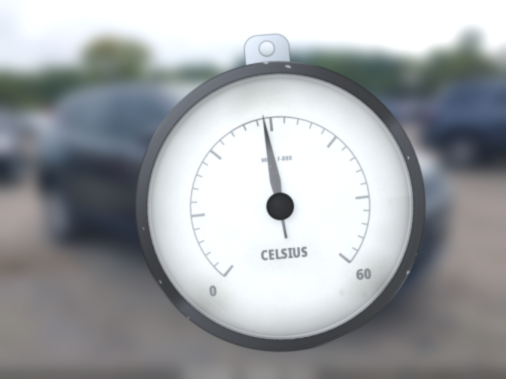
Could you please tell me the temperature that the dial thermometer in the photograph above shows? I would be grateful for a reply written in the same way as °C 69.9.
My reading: °C 29
